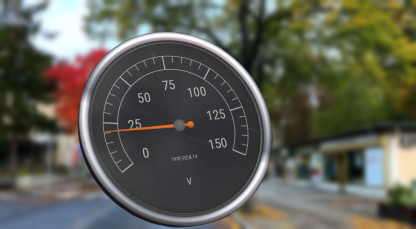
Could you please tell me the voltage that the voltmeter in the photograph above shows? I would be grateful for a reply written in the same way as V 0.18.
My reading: V 20
